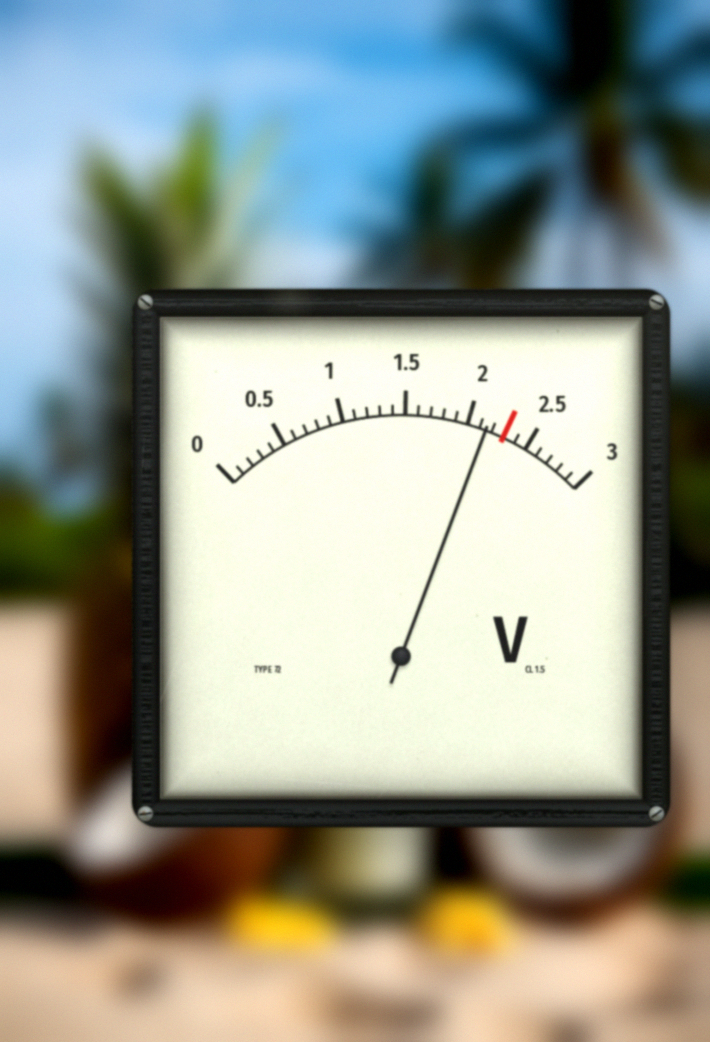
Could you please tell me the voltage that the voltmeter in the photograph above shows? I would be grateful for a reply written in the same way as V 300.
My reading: V 2.15
